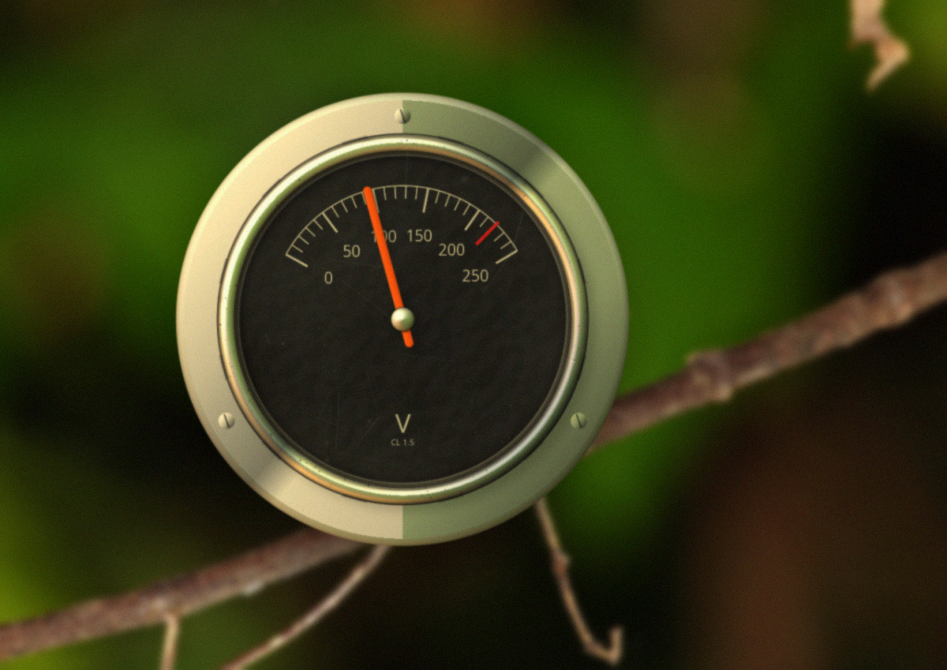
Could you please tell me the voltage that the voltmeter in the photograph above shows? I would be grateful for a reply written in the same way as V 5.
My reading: V 95
